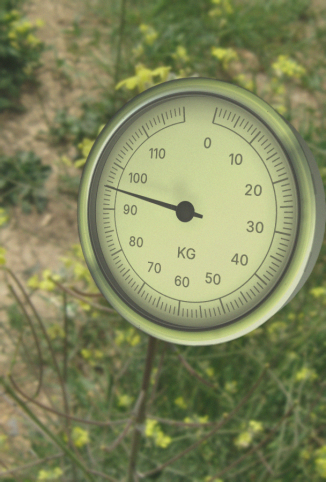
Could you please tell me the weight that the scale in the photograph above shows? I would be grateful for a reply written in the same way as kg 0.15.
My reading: kg 95
